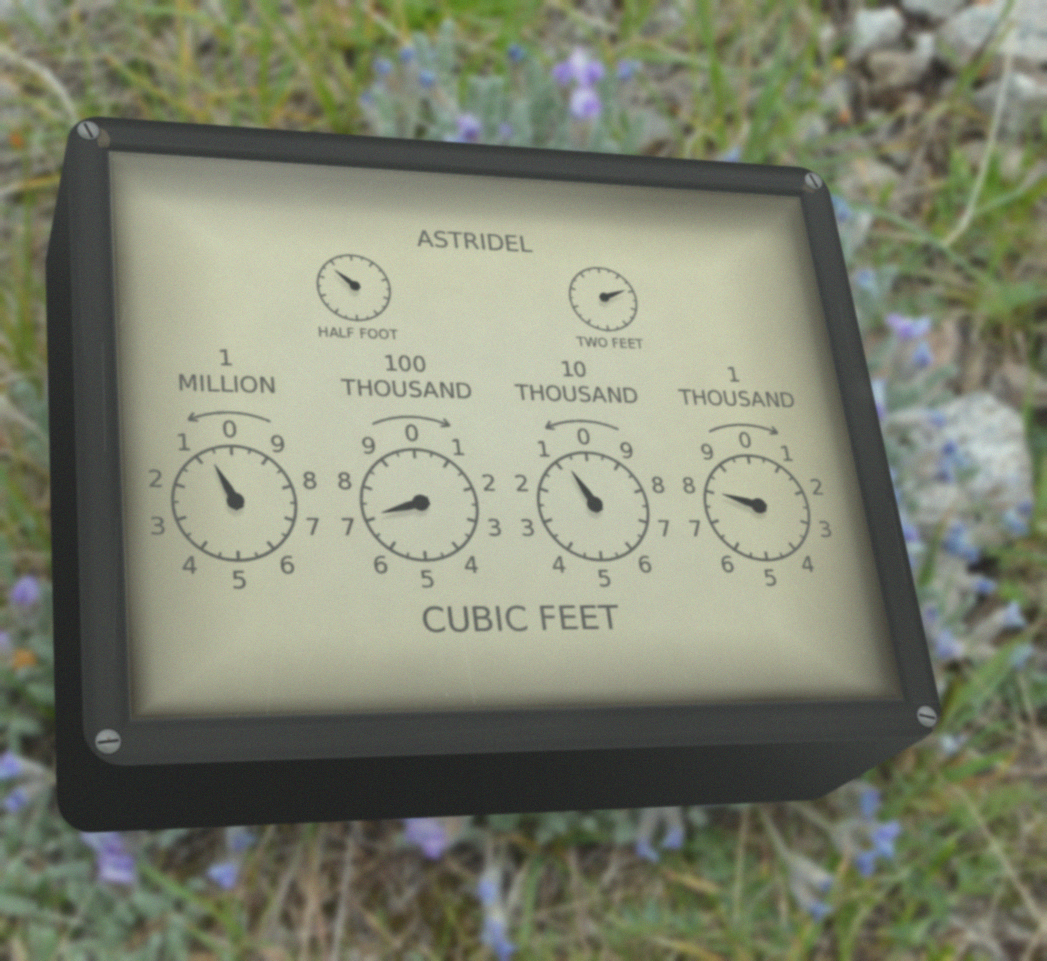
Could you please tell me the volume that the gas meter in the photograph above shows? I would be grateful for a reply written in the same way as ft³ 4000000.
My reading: ft³ 70800
